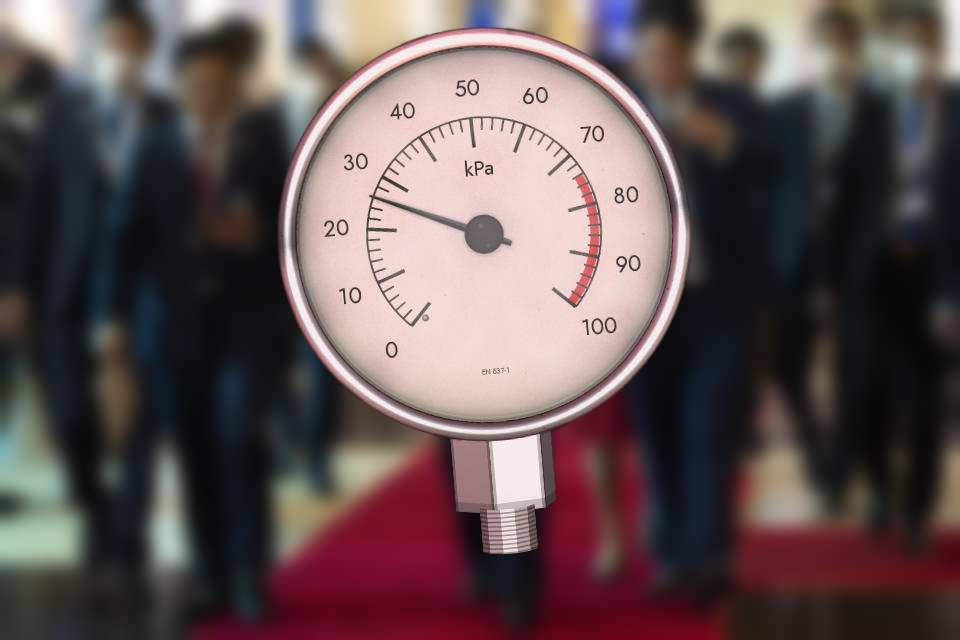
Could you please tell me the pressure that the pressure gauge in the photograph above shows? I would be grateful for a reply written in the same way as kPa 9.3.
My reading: kPa 26
